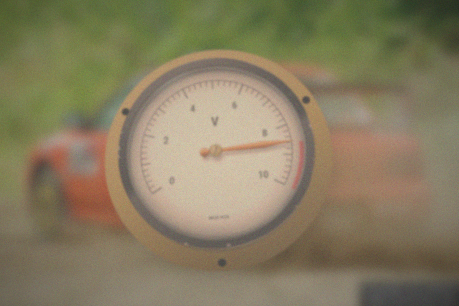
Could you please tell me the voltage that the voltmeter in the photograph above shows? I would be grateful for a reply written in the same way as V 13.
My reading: V 8.6
